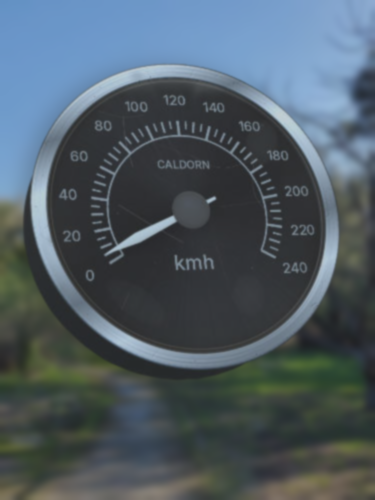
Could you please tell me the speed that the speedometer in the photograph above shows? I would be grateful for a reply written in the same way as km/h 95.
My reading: km/h 5
